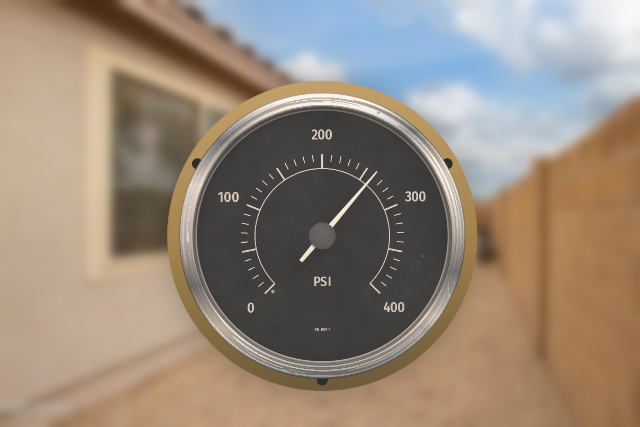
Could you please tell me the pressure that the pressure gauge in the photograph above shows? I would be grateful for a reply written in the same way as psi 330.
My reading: psi 260
